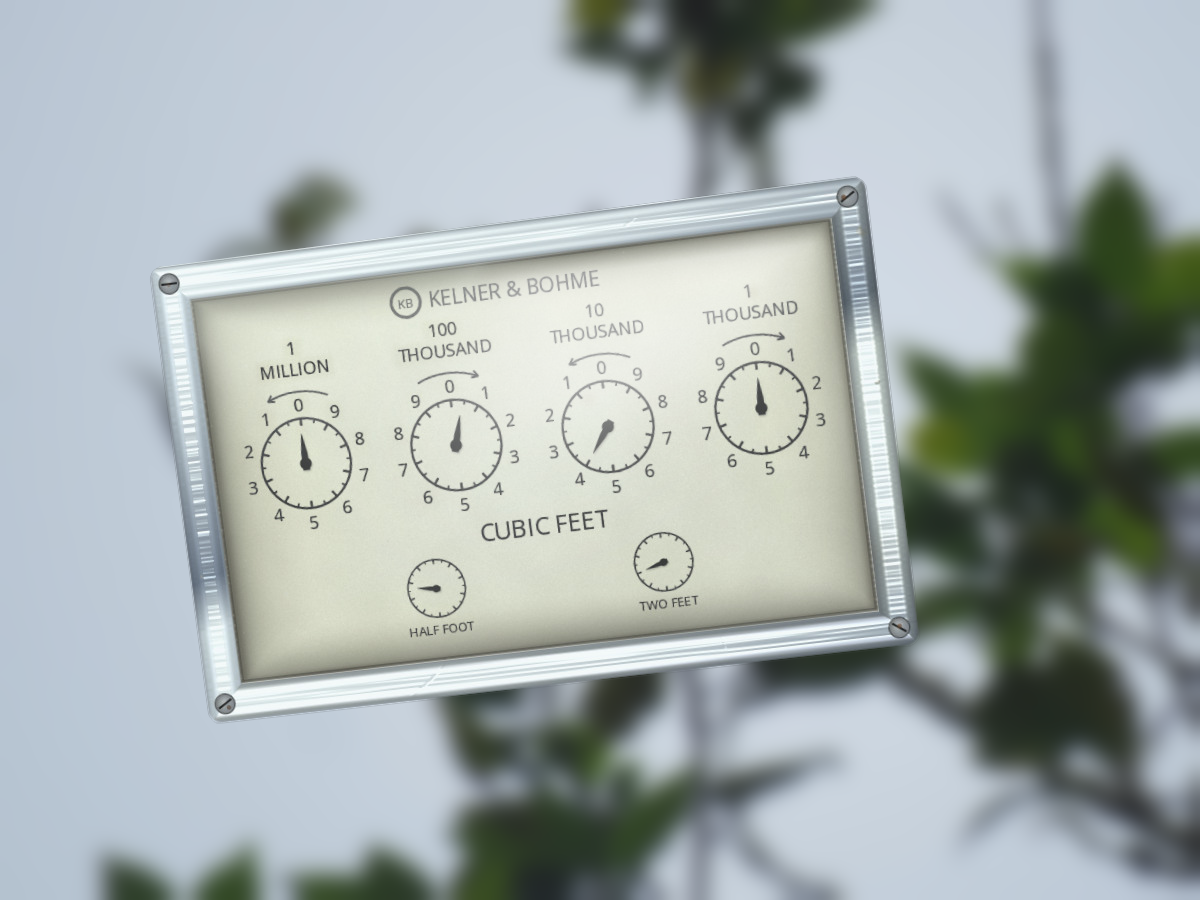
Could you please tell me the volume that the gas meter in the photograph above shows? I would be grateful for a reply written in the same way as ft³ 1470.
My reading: ft³ 4000
